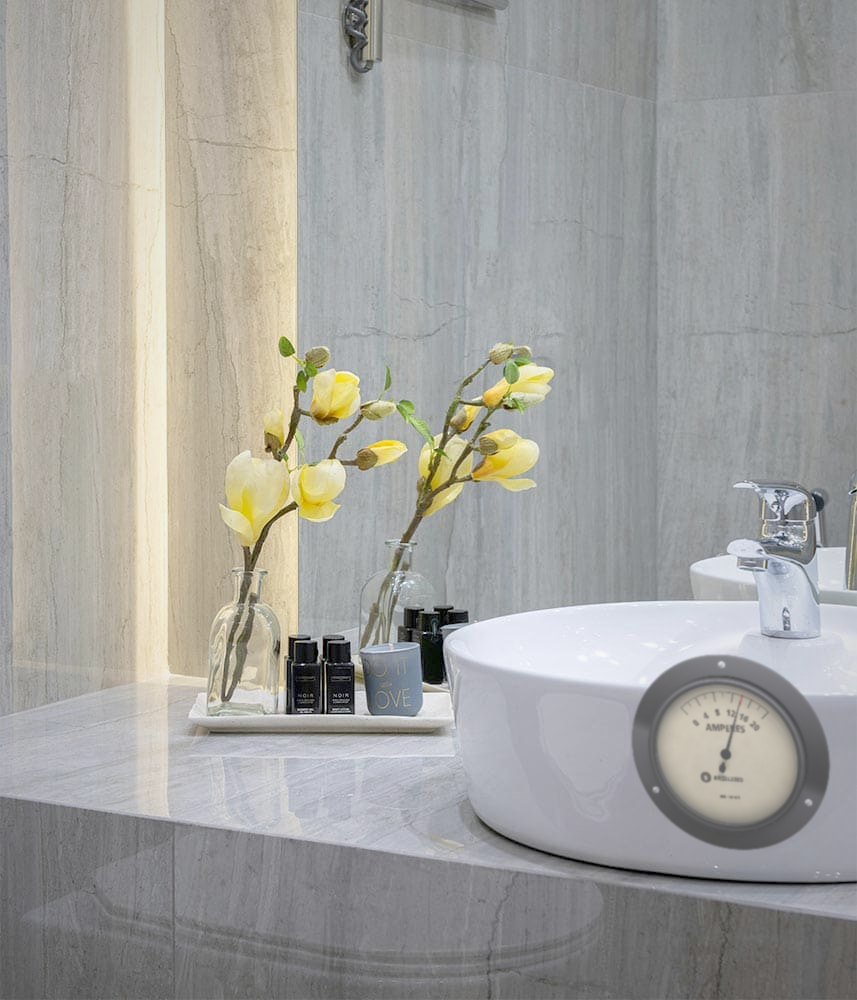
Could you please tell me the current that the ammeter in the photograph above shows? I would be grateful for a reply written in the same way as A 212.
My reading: A 14
